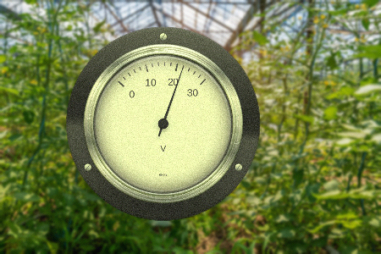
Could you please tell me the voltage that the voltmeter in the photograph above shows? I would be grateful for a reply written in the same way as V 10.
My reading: V 22
